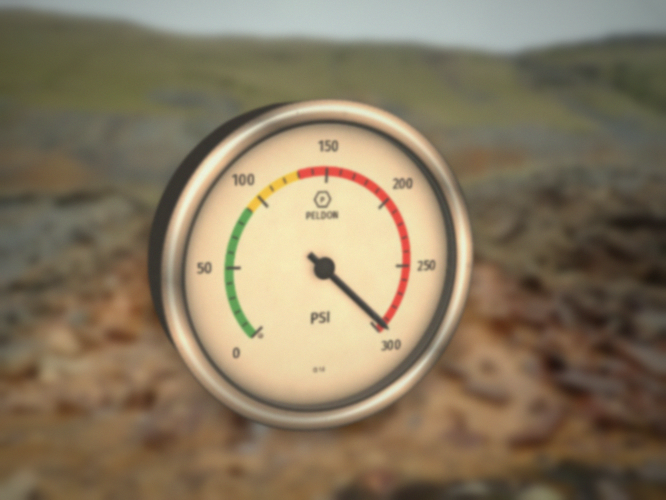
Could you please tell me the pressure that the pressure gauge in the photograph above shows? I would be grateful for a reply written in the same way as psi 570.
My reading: psi 295
